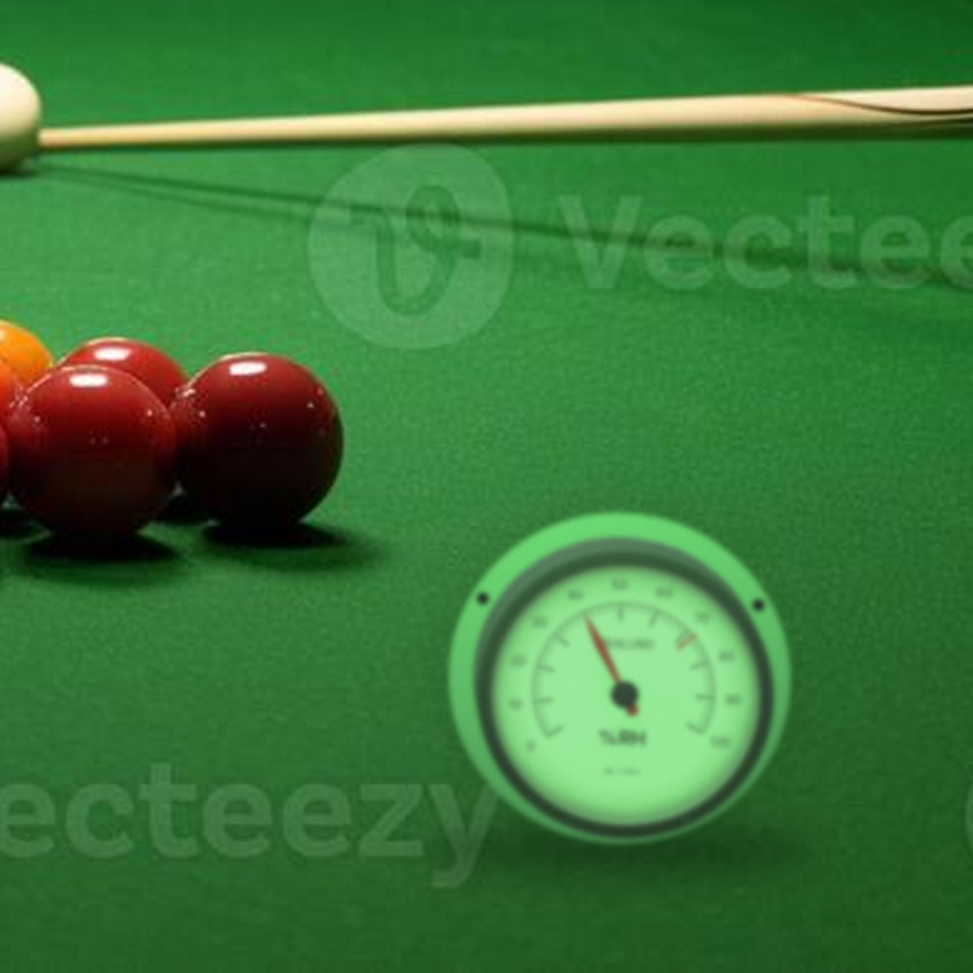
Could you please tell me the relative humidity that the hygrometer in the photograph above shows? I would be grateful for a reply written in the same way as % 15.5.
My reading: % 40
